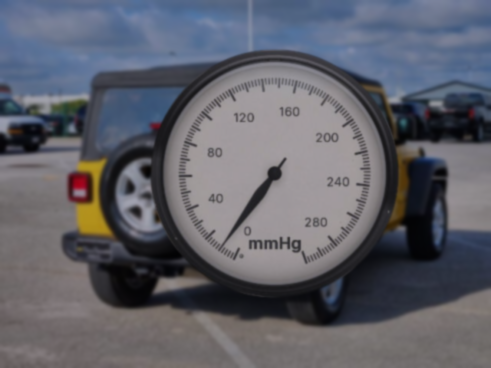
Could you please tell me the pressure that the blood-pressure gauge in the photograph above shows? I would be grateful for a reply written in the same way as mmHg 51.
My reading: mmHg 10
